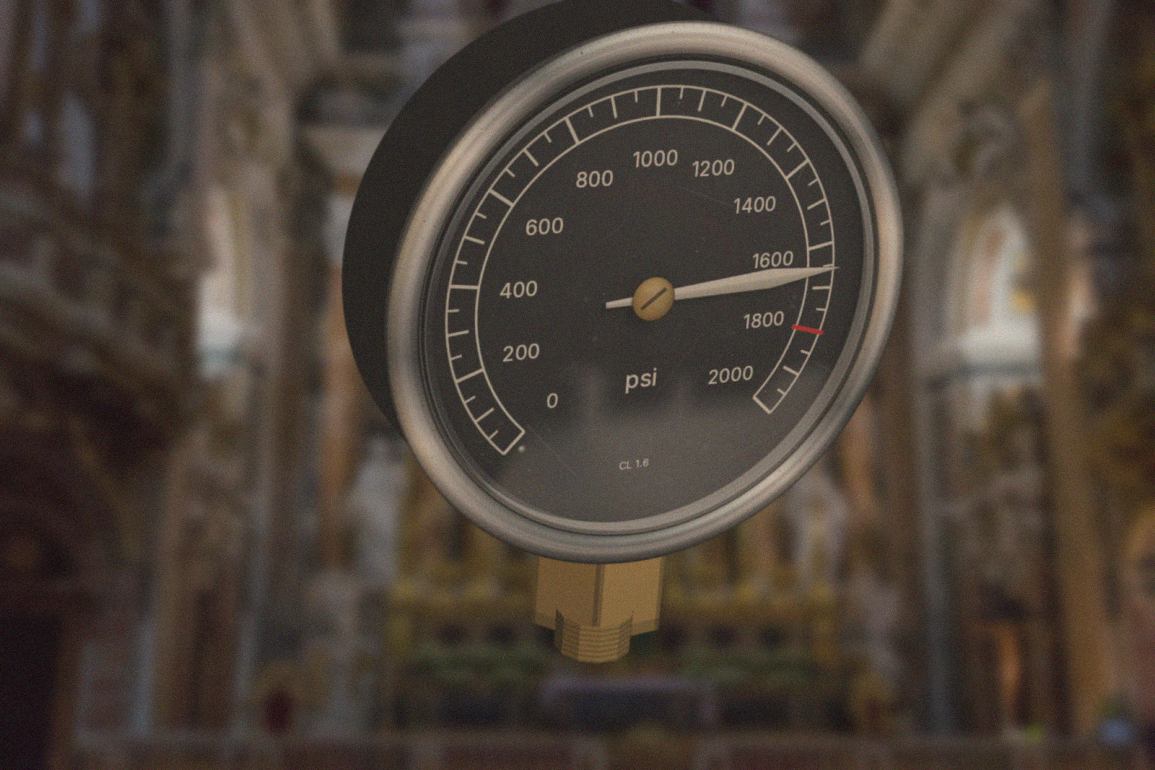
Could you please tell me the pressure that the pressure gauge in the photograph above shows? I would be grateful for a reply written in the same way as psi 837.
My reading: psi 1650
